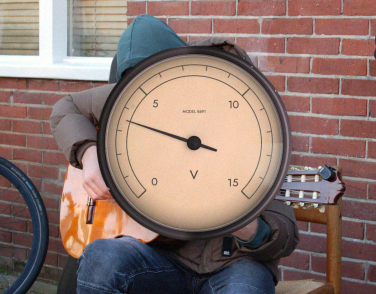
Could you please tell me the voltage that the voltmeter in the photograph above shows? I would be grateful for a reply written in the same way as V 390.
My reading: V 3.5
